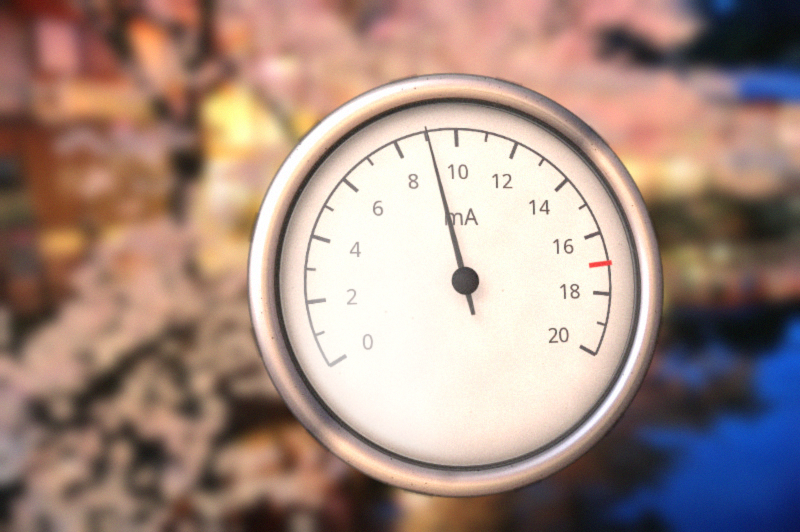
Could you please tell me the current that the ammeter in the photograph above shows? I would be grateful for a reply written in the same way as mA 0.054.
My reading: mA 9
